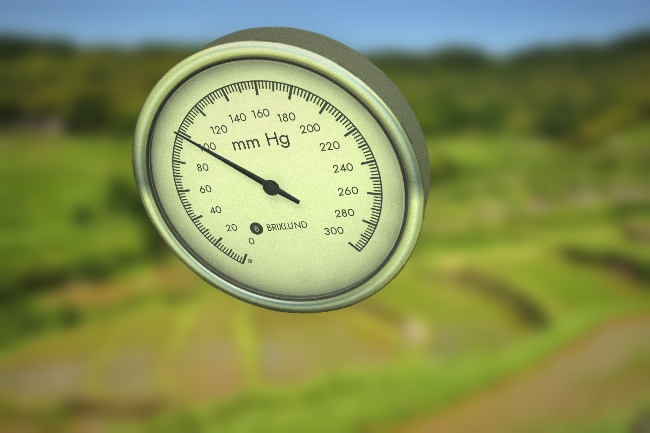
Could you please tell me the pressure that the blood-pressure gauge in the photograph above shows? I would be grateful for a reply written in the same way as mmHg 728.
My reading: mmHg 100
